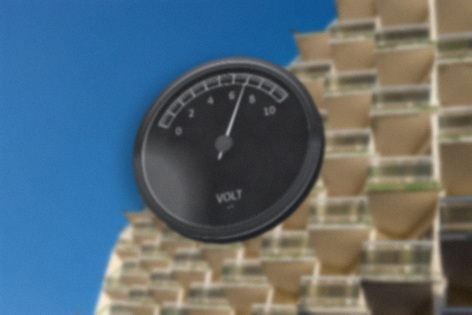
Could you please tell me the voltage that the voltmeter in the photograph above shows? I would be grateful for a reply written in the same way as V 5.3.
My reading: V 7
